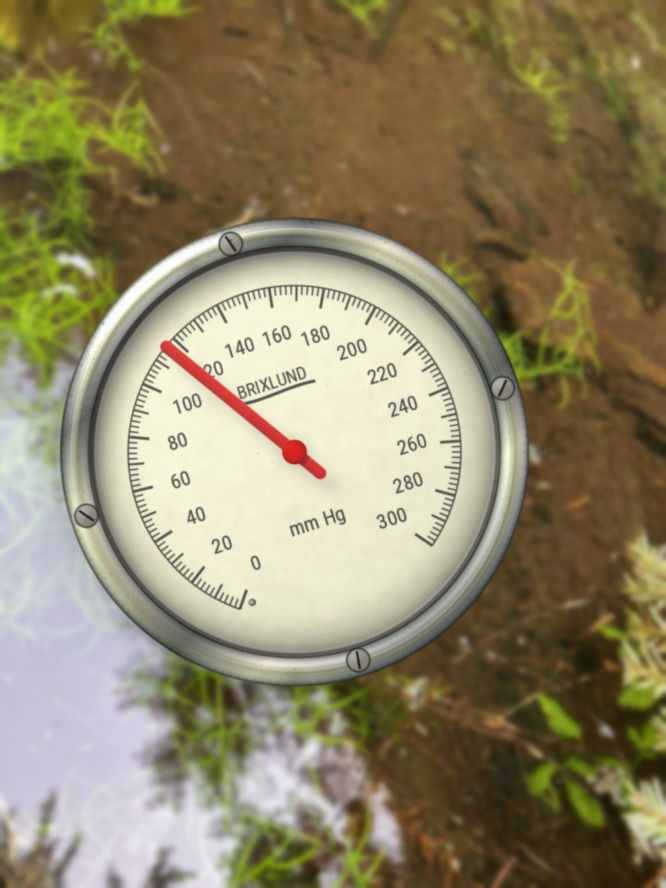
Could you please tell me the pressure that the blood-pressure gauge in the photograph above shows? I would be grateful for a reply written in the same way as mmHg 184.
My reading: mmHg 116
